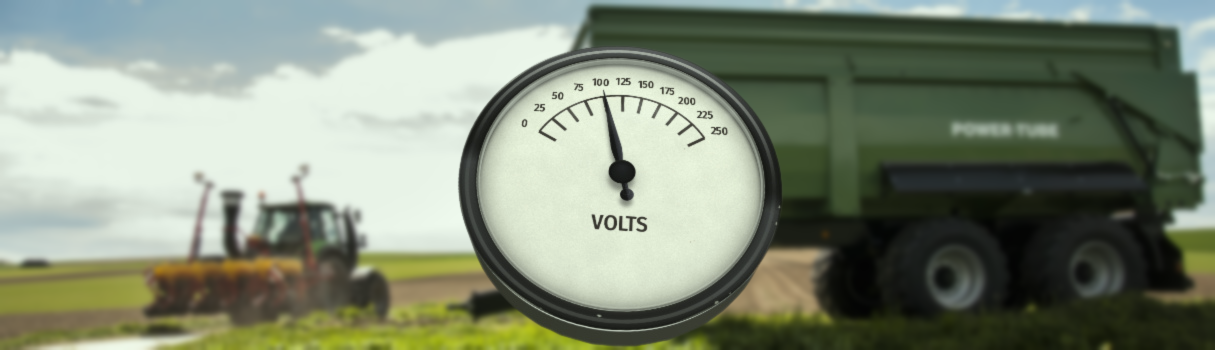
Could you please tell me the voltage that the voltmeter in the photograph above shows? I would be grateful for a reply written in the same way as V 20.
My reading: V 100
